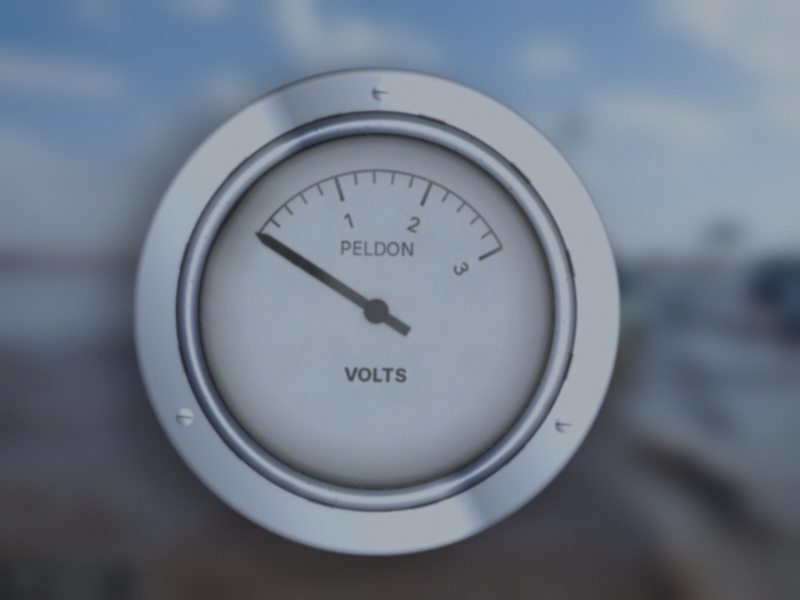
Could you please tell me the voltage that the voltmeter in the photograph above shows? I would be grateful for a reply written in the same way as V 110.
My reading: V 0
